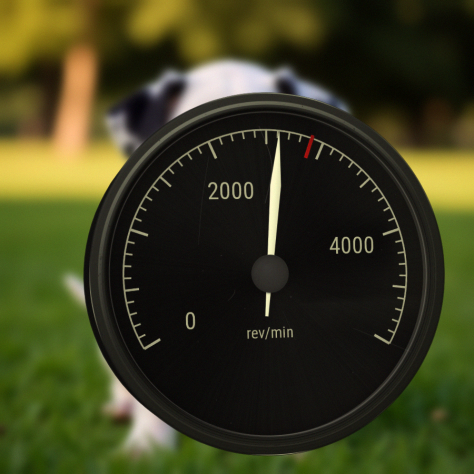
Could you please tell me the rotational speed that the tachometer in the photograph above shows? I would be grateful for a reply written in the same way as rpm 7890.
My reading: rpm 2600
